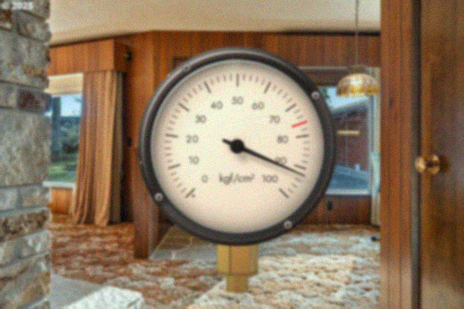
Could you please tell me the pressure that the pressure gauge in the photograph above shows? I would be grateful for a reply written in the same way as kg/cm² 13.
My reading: kg/cm² 92
